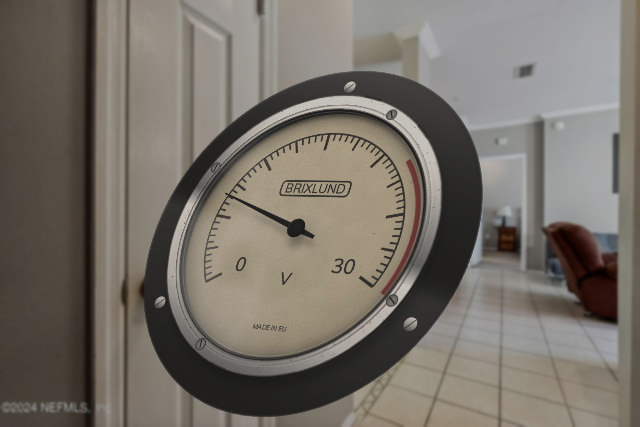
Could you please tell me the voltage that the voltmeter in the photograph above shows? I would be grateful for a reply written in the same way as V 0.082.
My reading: V 6.5
